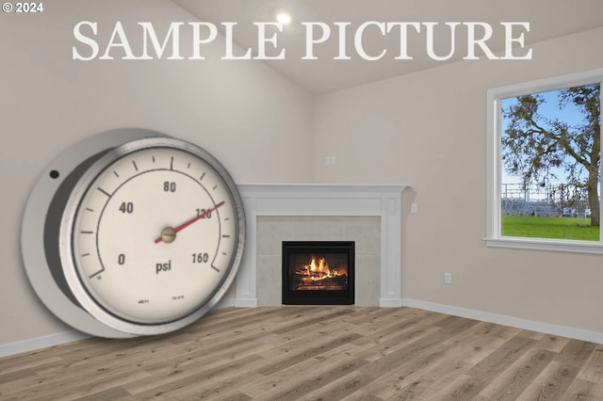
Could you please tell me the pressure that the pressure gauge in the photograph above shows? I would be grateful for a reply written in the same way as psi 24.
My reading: psi 120
